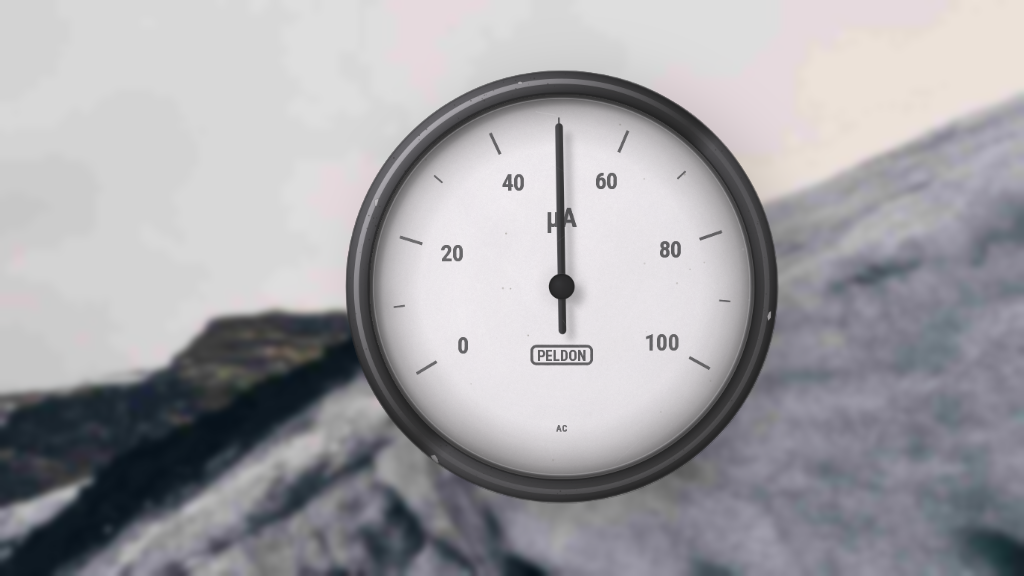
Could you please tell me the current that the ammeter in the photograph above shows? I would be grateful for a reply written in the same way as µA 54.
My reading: µA 50
